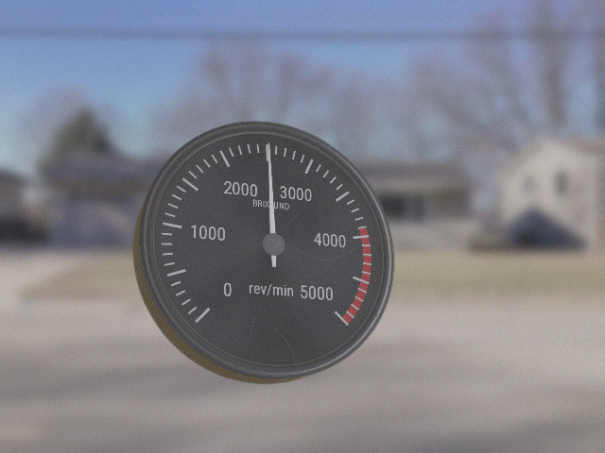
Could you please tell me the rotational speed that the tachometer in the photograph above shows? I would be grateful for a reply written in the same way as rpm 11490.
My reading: rpm 2500
